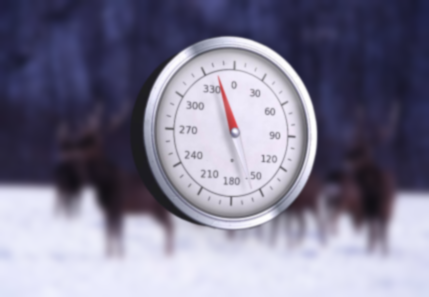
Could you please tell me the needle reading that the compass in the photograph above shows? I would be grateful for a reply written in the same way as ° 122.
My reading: ° 340
